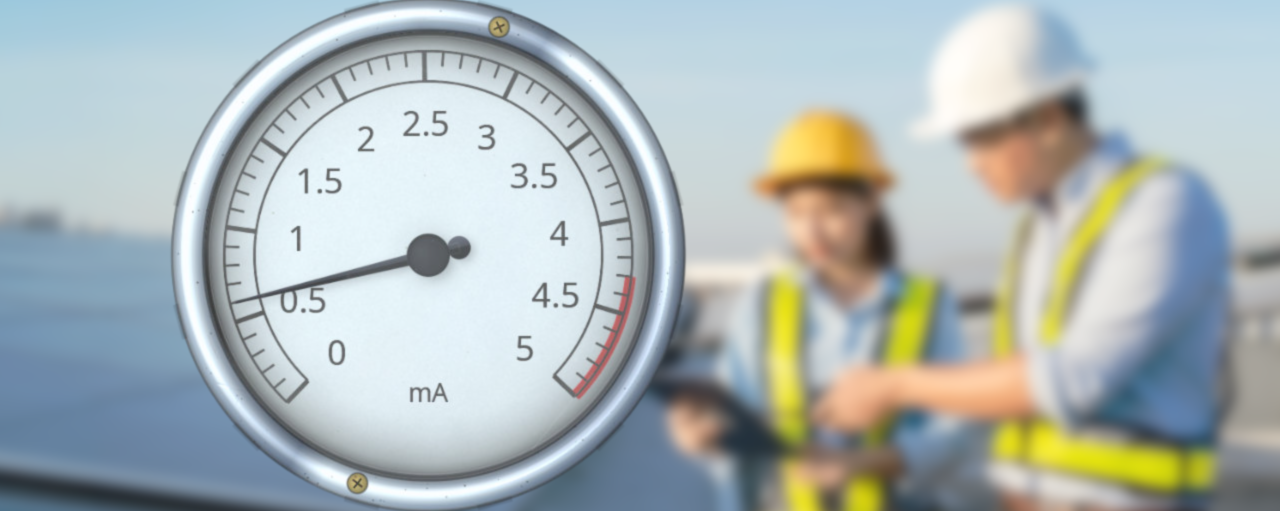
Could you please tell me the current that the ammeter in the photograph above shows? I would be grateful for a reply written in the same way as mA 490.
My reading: mA 0.6
